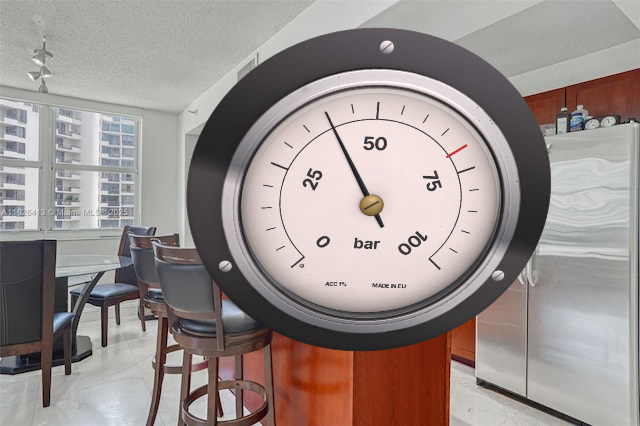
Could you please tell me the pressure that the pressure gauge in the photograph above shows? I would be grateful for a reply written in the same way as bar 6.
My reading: bar 40
